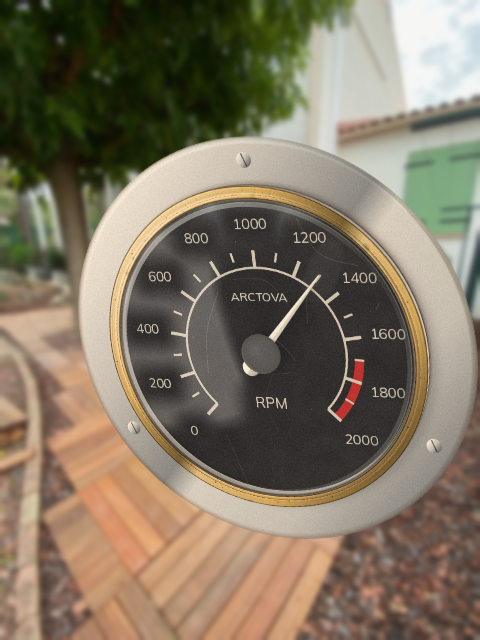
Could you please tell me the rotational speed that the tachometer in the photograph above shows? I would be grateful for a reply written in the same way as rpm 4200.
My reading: rpm 1300
